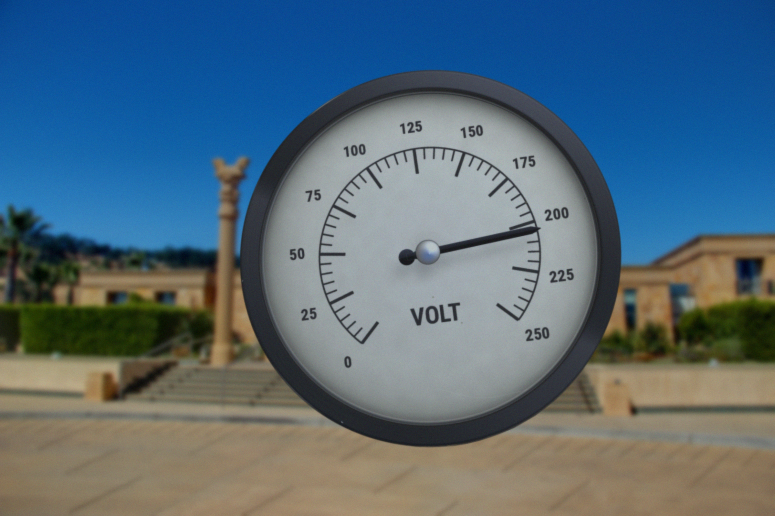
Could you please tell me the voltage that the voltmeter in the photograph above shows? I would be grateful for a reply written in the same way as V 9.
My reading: V 205
